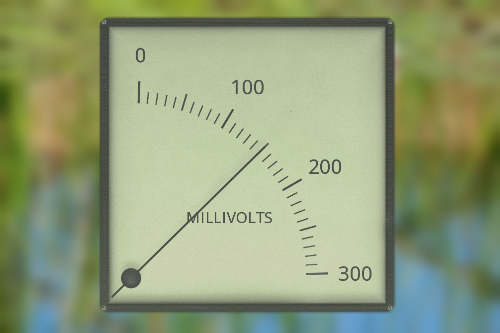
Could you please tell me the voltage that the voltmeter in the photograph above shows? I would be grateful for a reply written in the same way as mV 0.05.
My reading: mV 150
